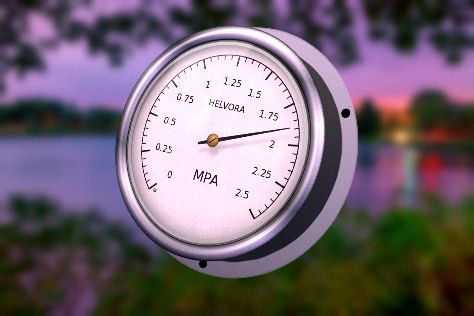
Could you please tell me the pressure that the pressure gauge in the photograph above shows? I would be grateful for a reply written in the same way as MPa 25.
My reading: MPa 1.9
